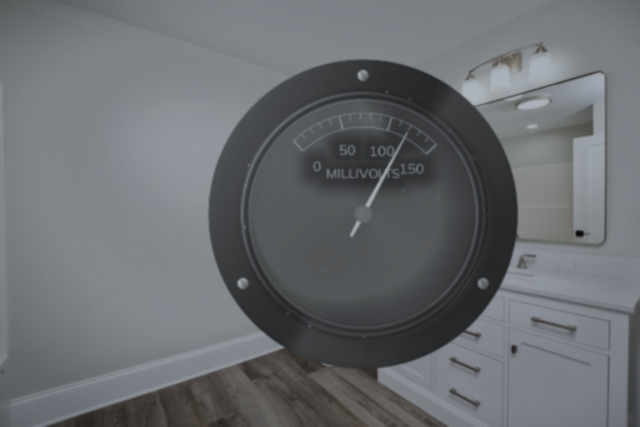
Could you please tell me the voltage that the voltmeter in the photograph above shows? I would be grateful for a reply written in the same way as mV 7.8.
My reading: mV 120
